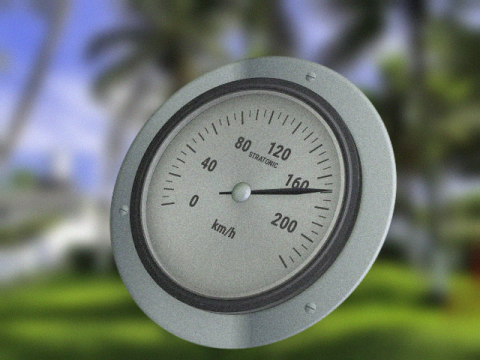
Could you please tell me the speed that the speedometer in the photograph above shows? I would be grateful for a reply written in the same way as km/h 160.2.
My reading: km/h 170
